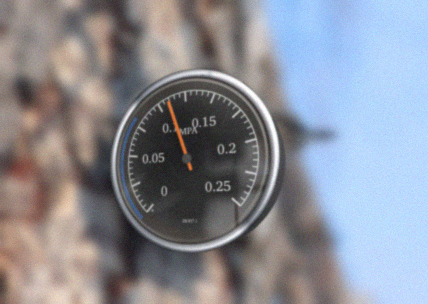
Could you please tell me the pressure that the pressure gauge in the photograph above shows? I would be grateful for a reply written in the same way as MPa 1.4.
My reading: MPa 0.11
